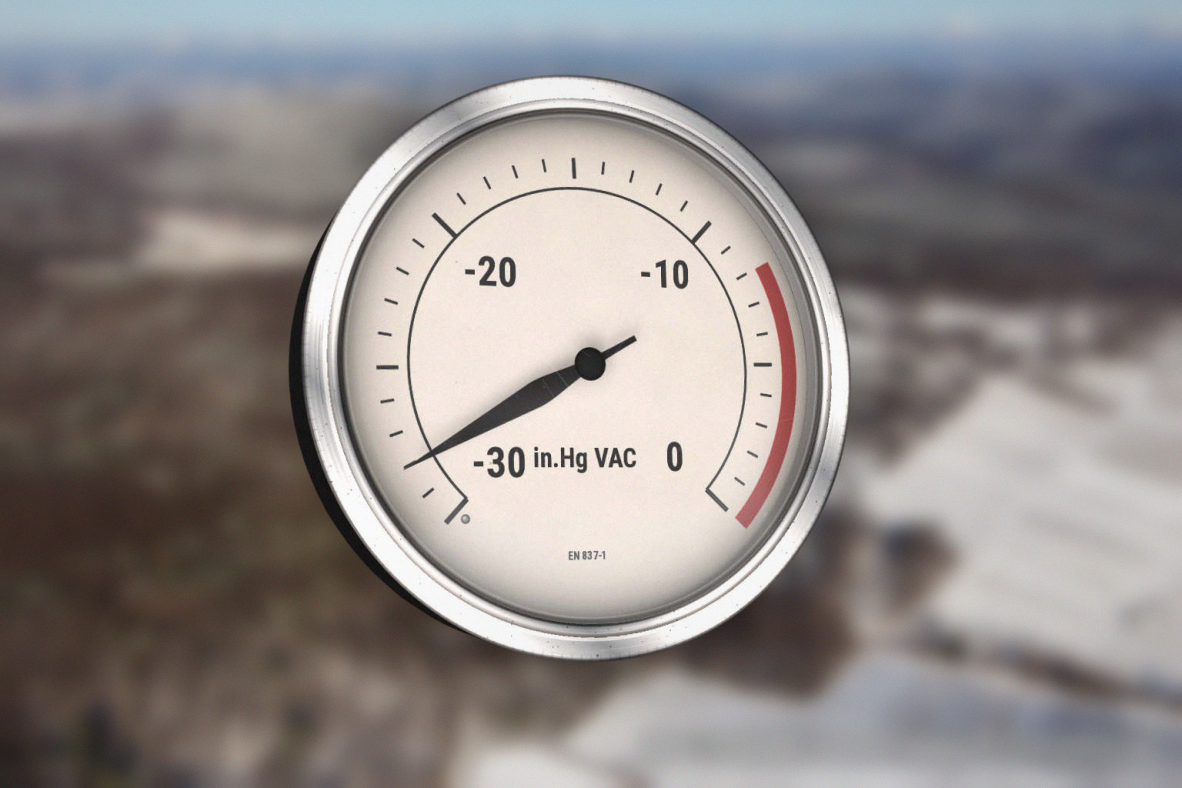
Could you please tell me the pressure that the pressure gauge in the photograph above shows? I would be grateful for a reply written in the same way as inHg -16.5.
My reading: inHg -28
